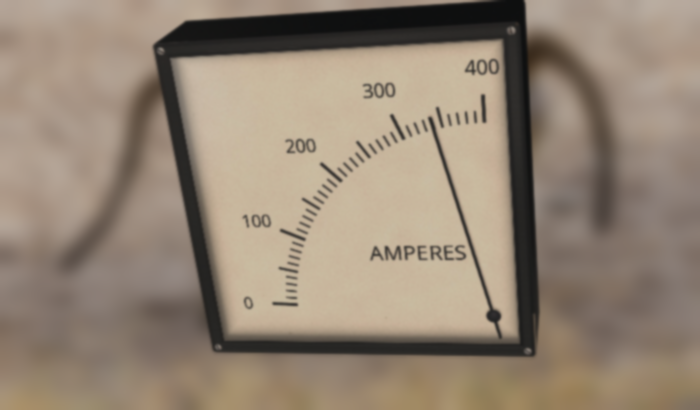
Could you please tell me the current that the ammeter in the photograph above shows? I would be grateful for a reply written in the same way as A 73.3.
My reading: A 340
